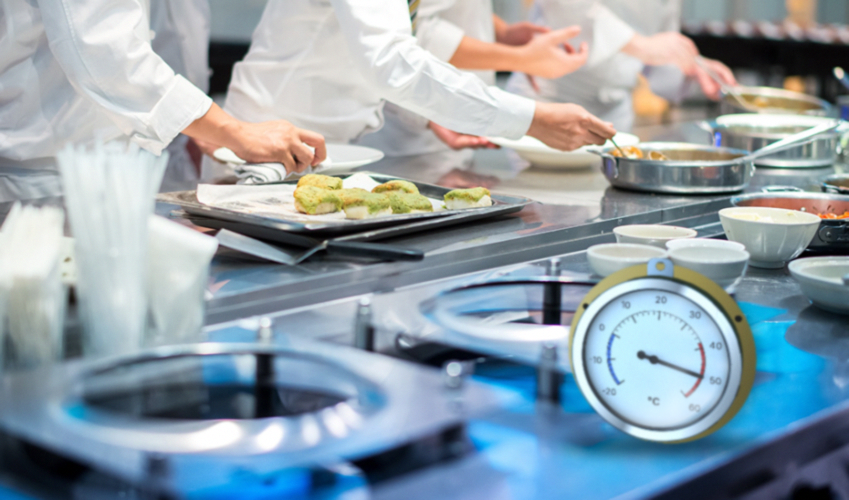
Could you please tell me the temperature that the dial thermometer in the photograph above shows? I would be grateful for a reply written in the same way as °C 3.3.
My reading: °C 50
